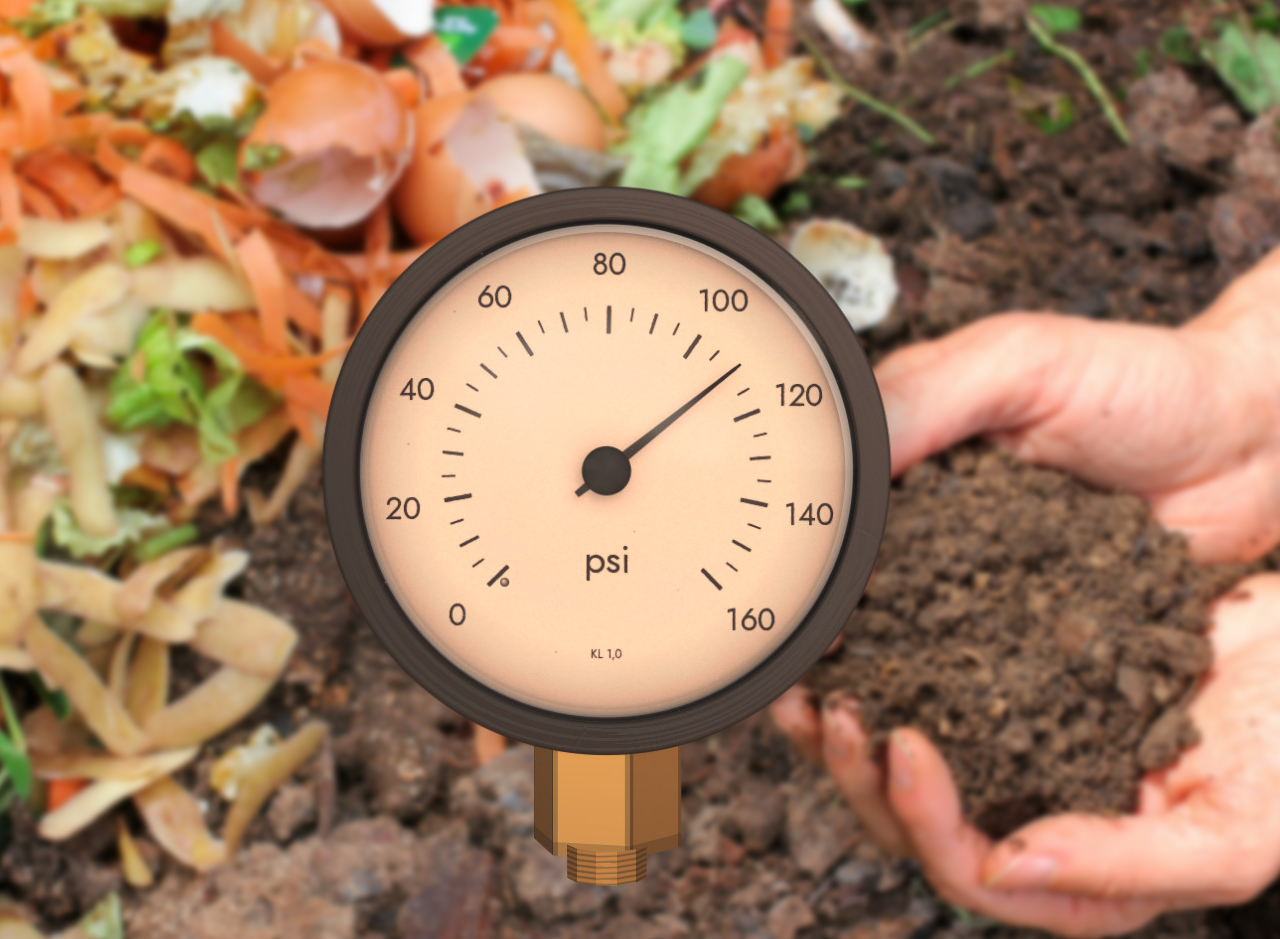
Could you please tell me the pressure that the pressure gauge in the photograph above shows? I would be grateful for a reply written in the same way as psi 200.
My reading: psi 110
